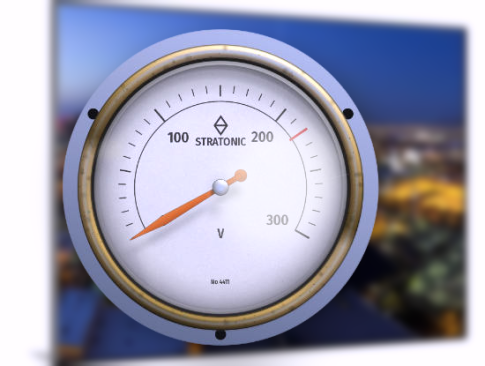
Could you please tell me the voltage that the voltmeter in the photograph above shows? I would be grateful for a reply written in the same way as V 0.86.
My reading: V 0
